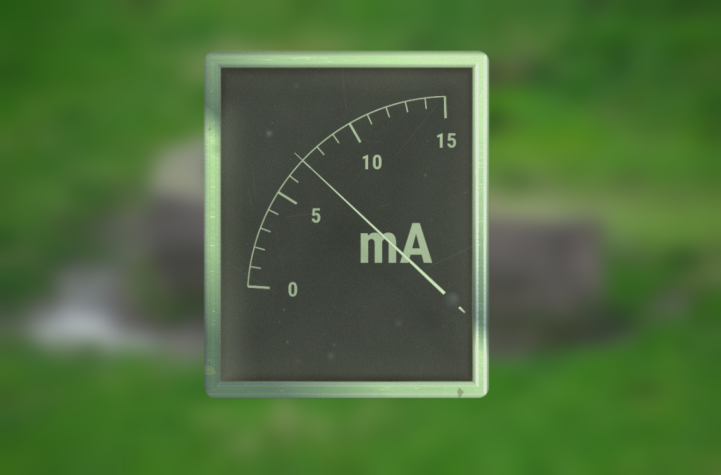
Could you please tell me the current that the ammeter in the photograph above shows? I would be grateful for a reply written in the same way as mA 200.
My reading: mA 7
